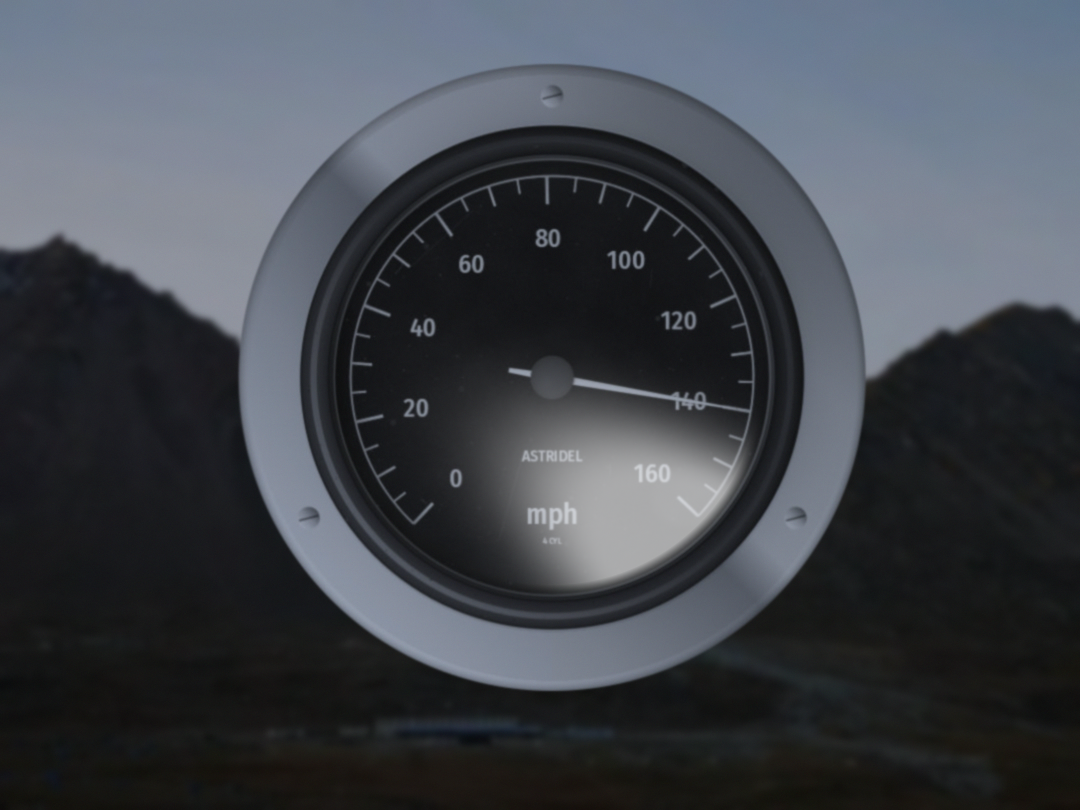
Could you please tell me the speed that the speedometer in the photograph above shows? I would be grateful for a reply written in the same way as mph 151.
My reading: mph 140
